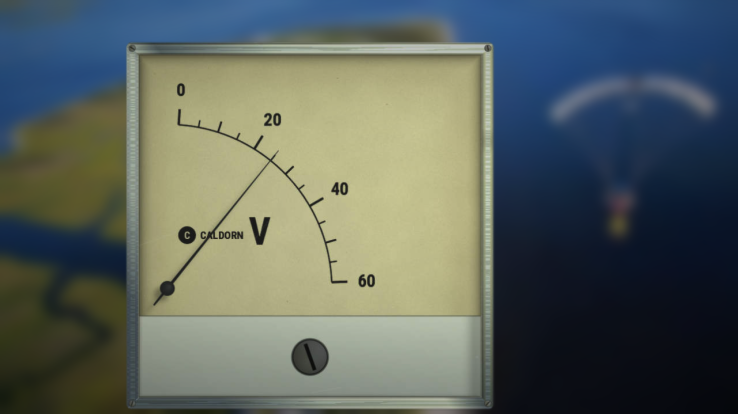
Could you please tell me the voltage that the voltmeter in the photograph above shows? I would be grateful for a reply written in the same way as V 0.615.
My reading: V 25
